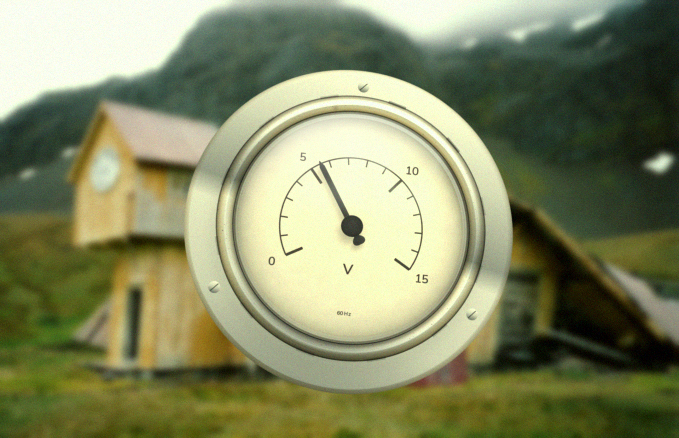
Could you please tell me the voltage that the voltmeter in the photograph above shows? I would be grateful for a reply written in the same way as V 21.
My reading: V 5.5
